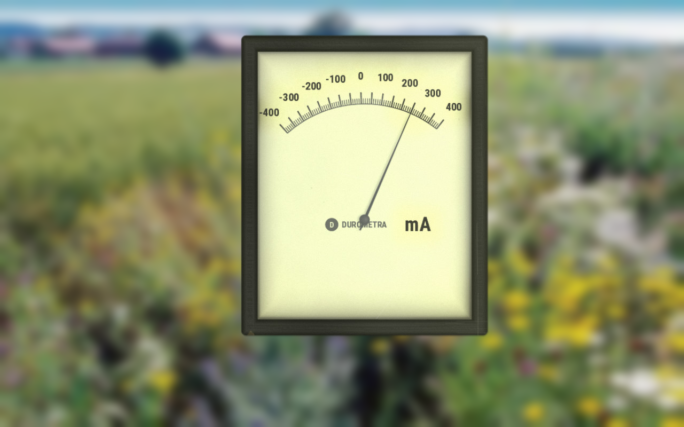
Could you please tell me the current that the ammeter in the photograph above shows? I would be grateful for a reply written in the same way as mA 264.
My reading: mA 250
